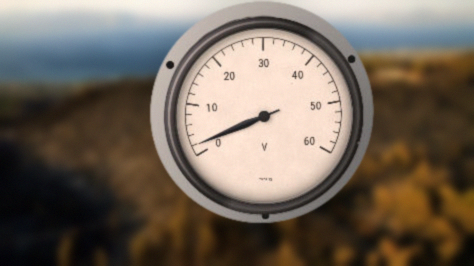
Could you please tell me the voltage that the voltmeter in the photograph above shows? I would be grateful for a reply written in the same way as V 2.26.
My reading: V 2
